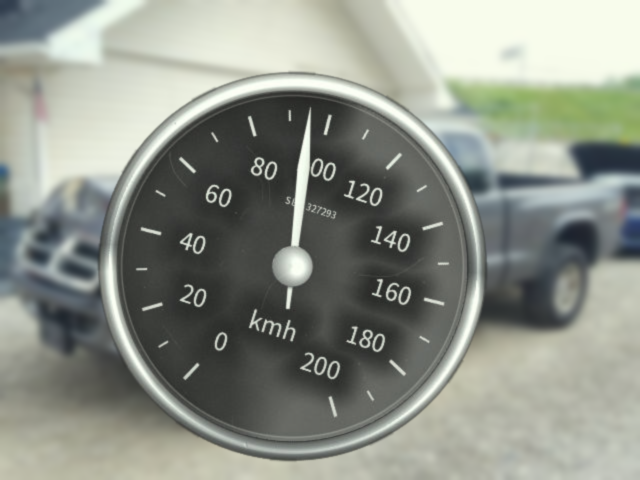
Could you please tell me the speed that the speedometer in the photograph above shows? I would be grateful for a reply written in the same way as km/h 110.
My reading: km/h 95
